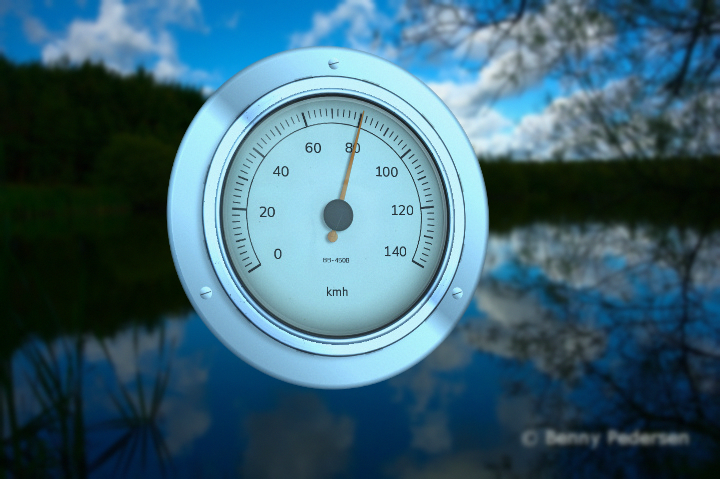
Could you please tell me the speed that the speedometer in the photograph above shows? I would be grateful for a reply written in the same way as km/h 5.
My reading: km/h 80
